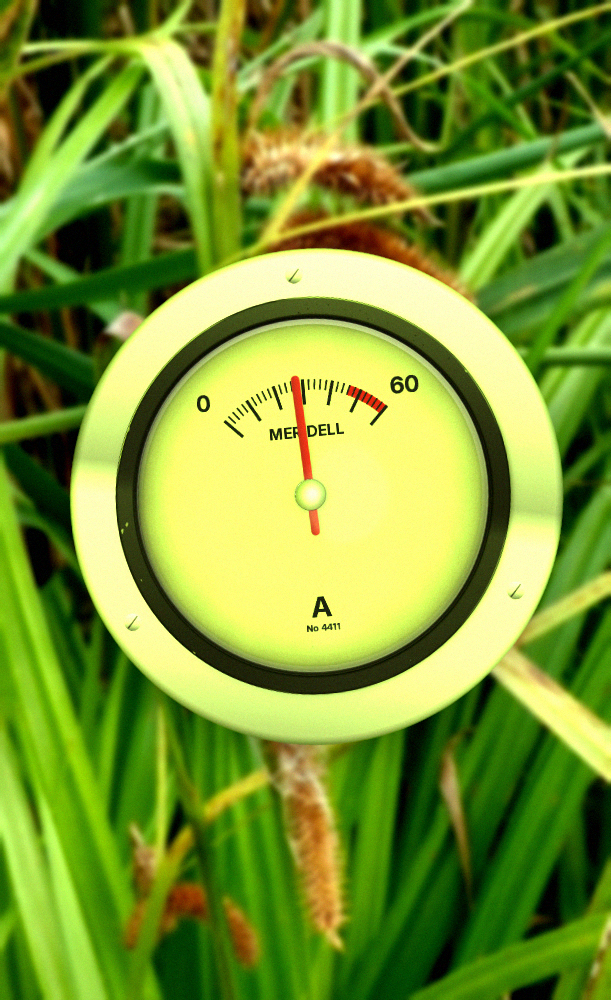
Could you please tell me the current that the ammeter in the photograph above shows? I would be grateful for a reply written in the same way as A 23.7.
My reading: A 28
